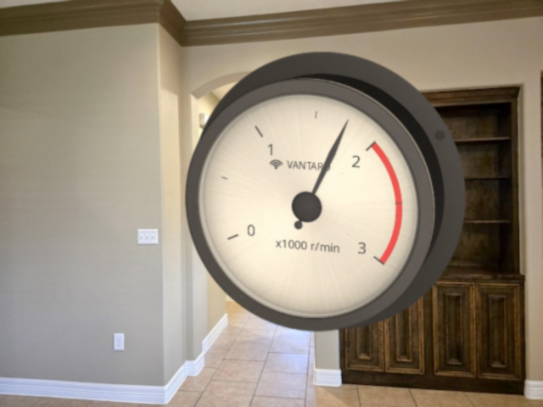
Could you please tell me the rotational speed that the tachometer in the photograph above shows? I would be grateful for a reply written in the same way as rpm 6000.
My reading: rpm 1750
